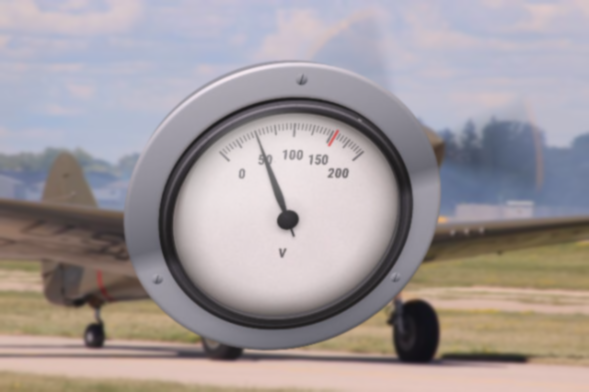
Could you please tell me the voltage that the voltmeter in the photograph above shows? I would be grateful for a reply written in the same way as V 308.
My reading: V 50
